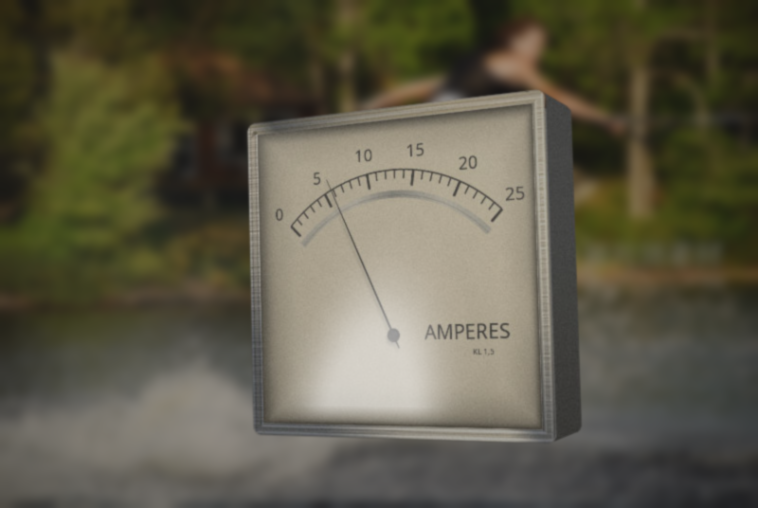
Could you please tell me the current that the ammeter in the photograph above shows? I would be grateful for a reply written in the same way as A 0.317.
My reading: A 6
